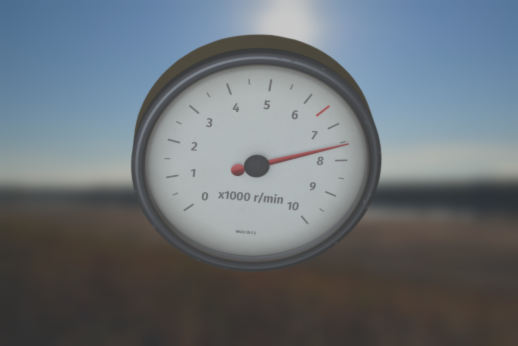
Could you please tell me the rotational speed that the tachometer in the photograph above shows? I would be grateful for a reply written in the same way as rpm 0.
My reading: rpm 7500
